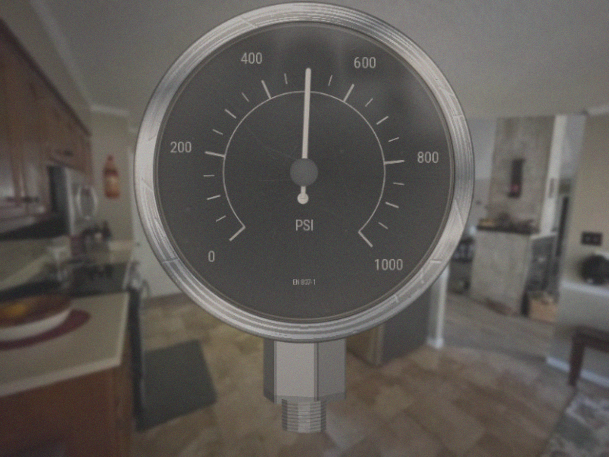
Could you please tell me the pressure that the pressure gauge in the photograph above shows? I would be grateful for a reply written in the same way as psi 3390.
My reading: psi 500
